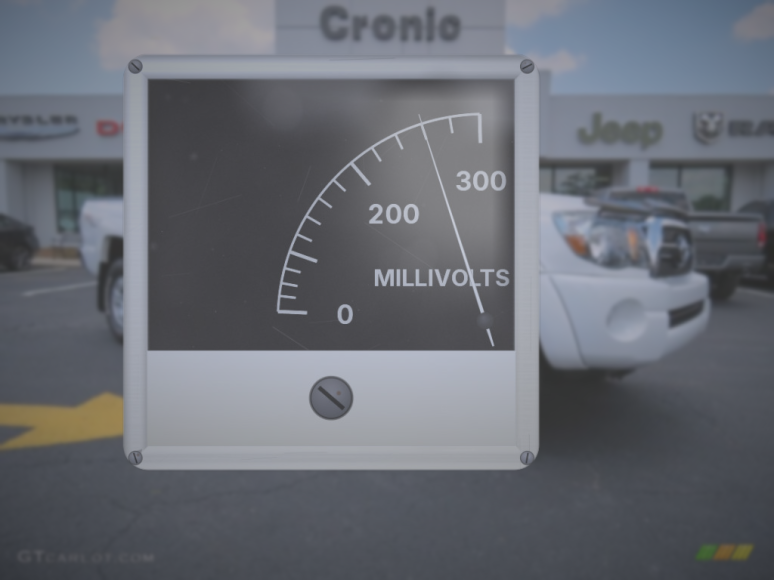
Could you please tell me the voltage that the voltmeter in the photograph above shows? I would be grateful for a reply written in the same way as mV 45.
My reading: mV 260
